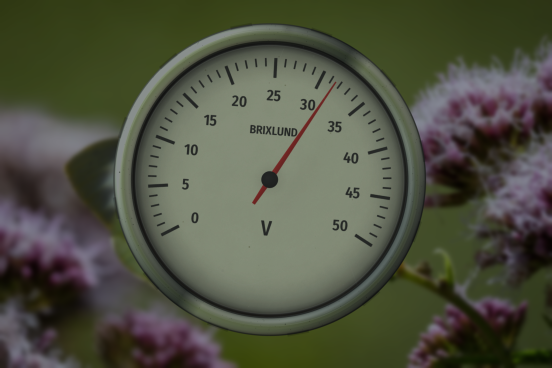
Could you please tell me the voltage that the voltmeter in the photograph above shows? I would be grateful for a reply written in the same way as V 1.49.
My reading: V 31.5
